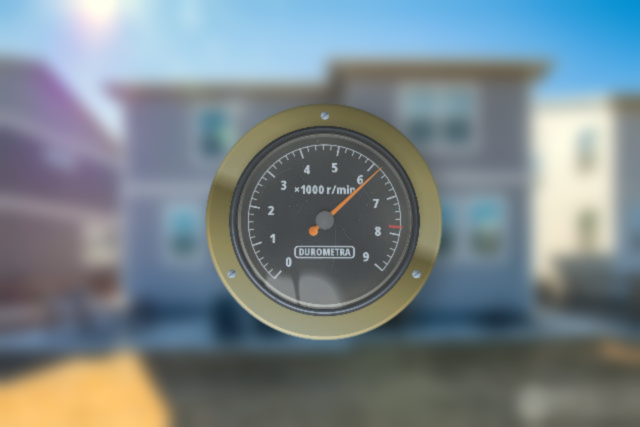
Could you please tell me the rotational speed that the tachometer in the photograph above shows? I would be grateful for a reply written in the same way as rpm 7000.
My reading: rpm 6200
